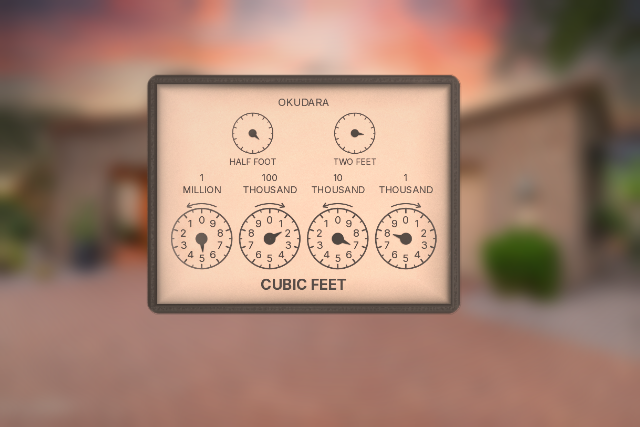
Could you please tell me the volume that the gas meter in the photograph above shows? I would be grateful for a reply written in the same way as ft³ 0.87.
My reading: ft³ 516800
